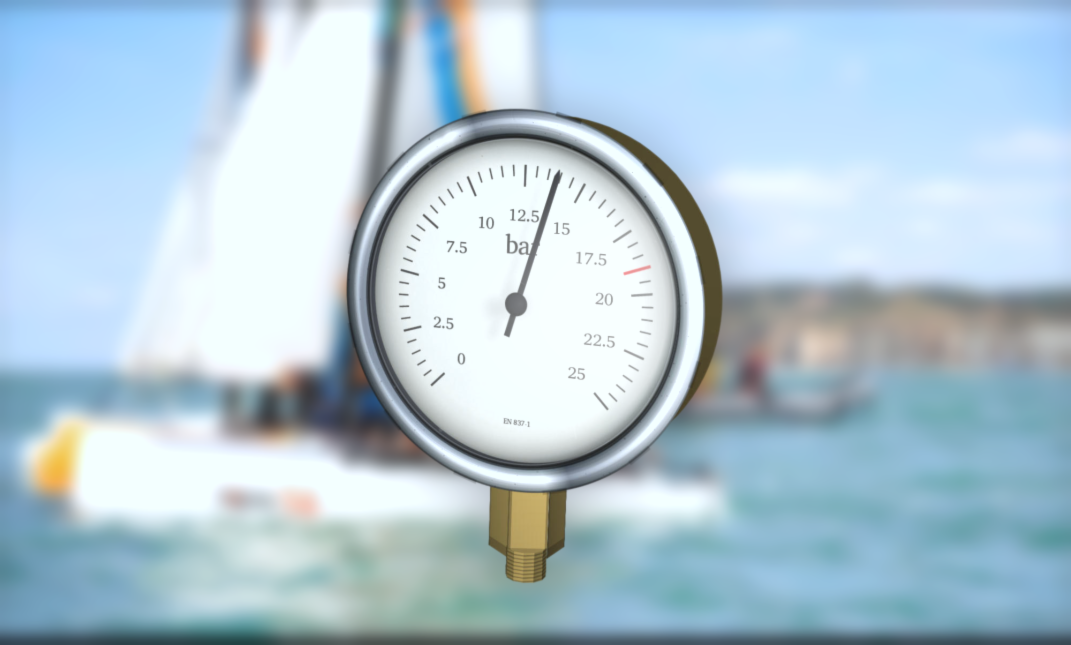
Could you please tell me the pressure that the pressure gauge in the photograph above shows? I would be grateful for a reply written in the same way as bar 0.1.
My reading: bar 14
